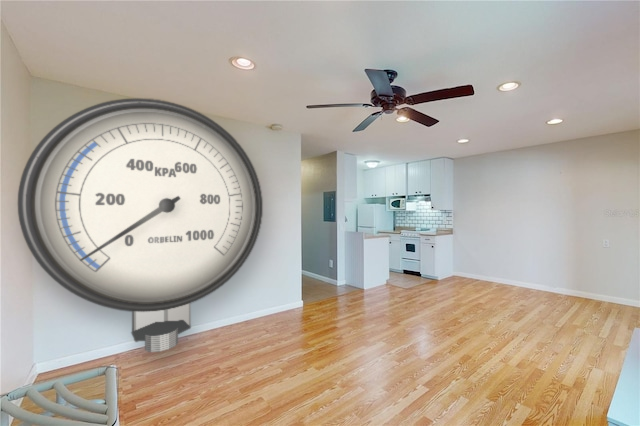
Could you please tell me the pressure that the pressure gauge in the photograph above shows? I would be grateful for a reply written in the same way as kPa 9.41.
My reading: kPa 40
